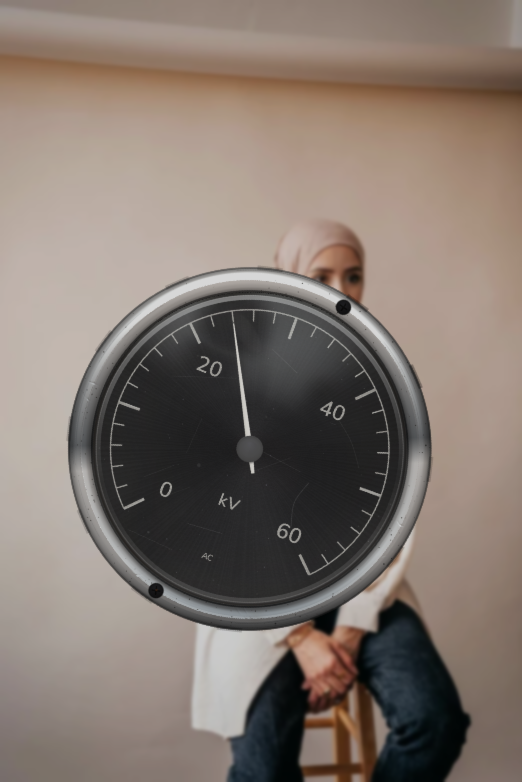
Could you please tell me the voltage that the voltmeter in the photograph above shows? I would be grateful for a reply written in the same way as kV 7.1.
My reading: kV 24
